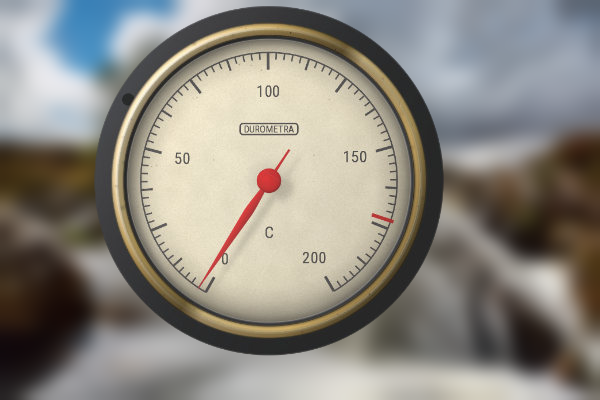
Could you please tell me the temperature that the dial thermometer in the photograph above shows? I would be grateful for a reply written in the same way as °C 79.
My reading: °C 2.5
